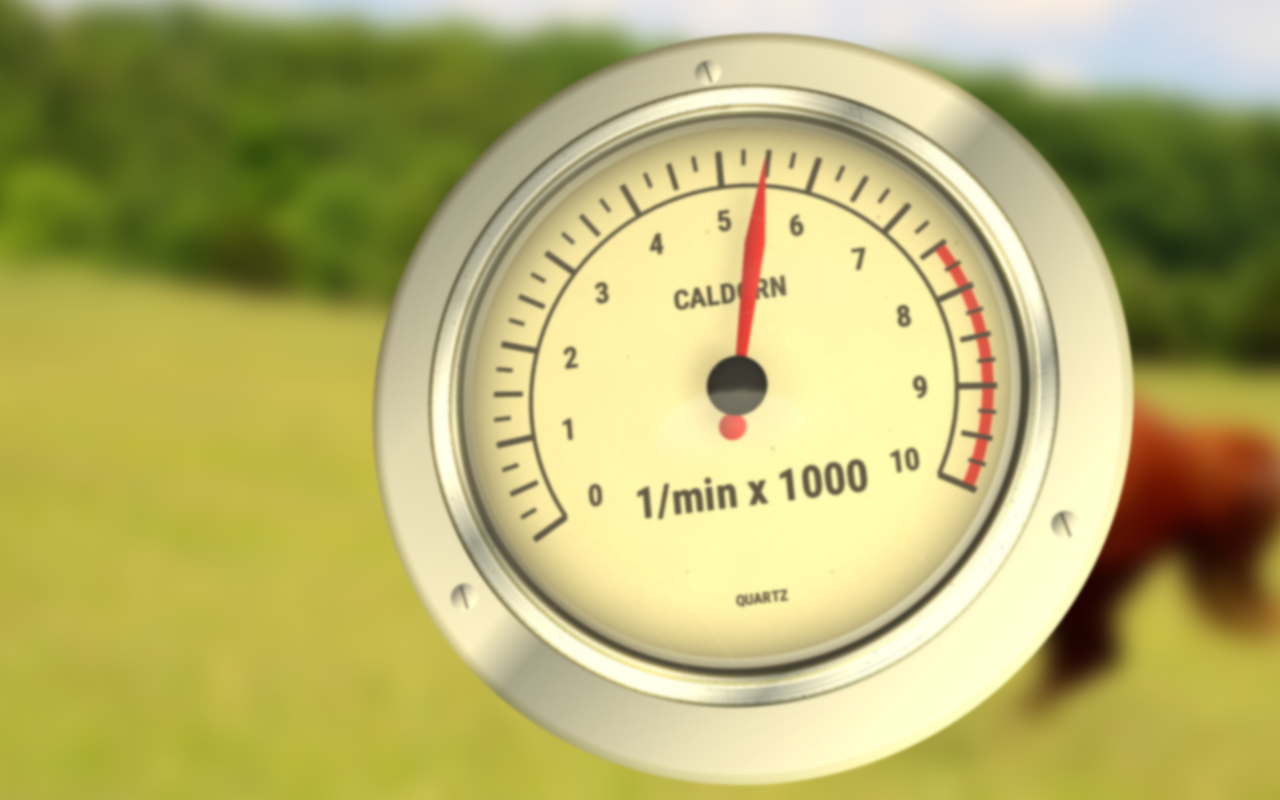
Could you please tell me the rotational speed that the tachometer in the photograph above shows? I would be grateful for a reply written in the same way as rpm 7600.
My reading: rpm 5500
